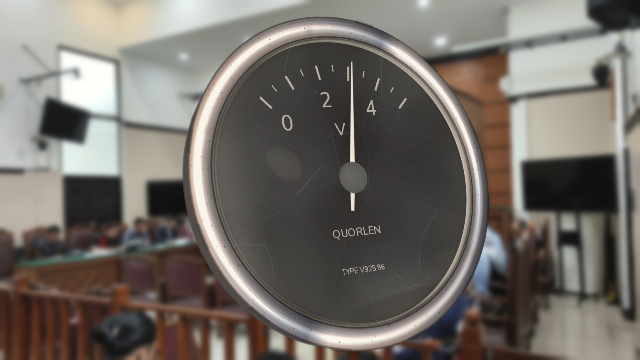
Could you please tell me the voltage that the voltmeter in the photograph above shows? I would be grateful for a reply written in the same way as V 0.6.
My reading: V 3
